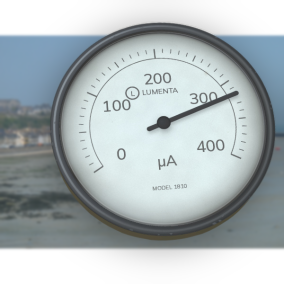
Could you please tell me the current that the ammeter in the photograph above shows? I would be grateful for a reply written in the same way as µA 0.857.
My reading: µA 320
